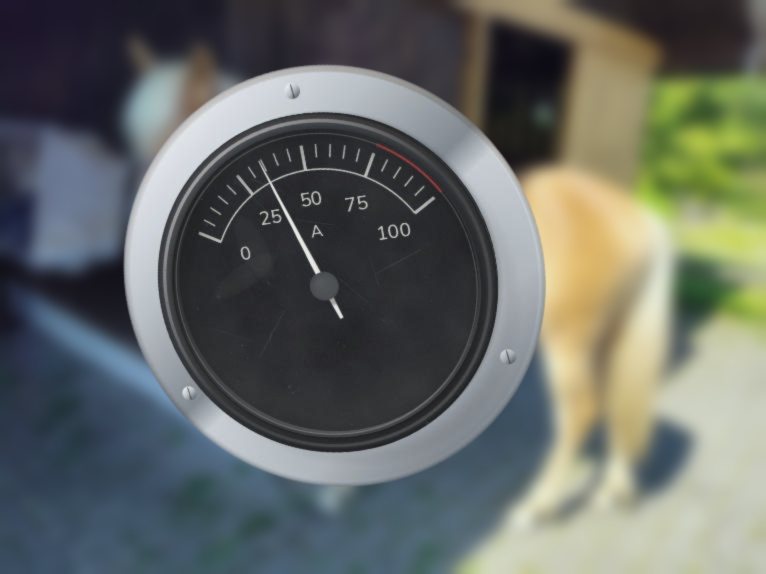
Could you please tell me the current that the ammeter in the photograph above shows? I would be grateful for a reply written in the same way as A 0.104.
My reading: A 35
